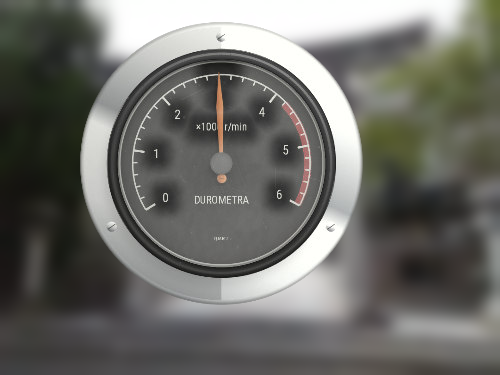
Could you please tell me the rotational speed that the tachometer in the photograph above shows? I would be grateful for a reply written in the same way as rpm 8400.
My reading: rpm 3000
